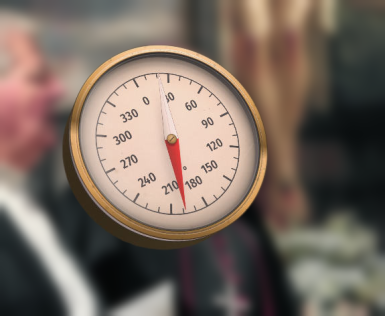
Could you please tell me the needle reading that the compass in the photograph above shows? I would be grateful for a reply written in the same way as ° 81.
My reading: ° 200
